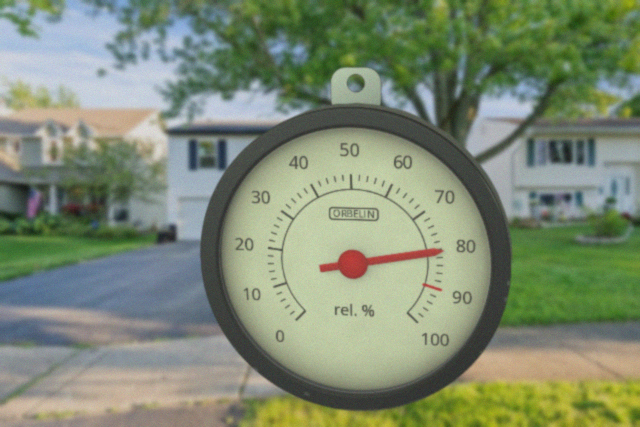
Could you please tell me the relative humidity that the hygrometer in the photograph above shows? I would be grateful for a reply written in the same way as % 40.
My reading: % 80
